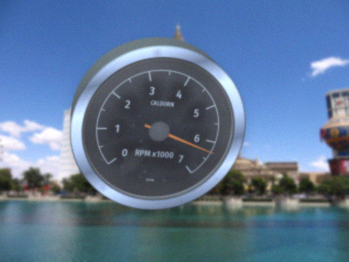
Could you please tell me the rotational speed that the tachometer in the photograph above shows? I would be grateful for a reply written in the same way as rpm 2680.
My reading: rpm 6250
